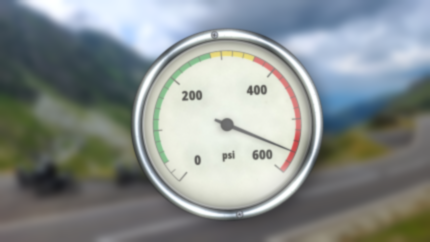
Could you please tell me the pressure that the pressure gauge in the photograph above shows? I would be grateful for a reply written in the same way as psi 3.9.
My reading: psi 560
